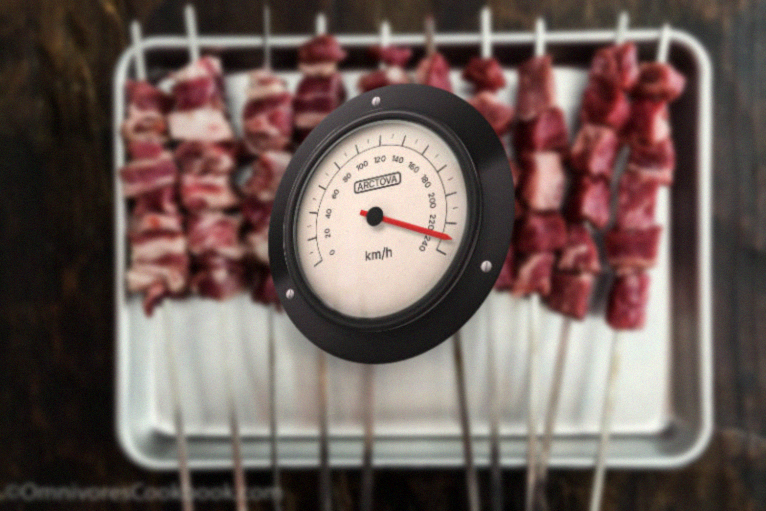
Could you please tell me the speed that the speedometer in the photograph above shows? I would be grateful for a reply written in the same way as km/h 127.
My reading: km/h 230
